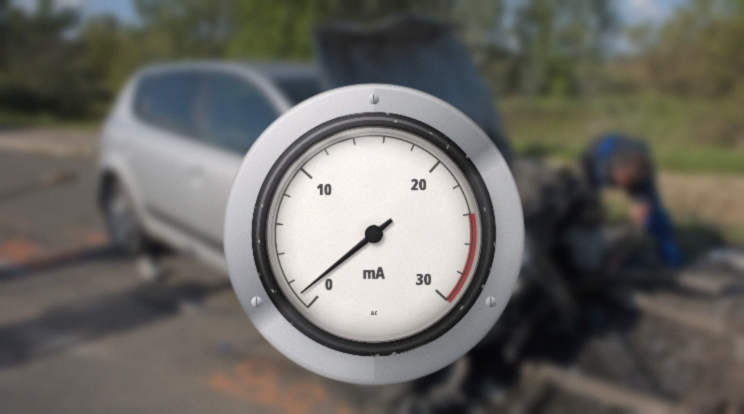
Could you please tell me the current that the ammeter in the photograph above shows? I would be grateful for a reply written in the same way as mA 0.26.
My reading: mA 1
